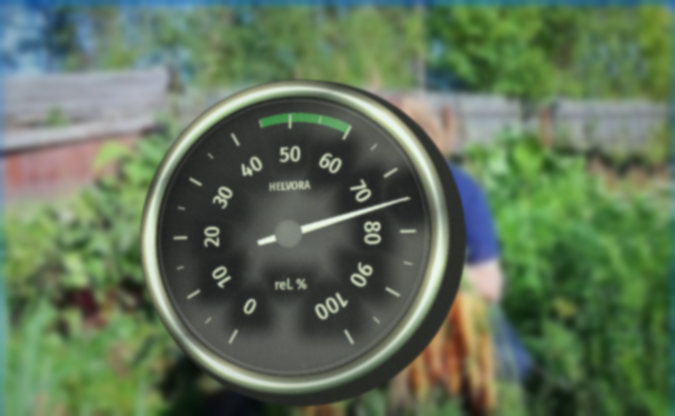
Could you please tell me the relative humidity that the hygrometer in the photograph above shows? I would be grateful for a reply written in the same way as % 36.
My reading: % 75
